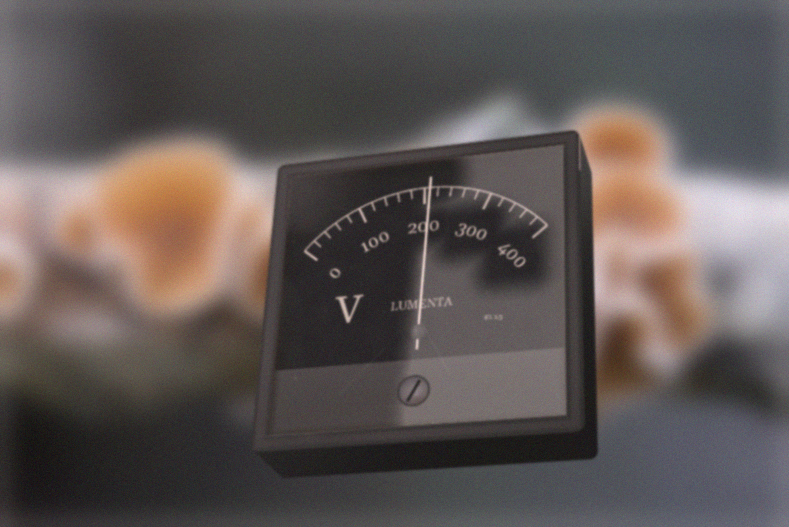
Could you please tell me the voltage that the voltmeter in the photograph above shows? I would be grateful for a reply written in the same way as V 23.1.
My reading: V 210
